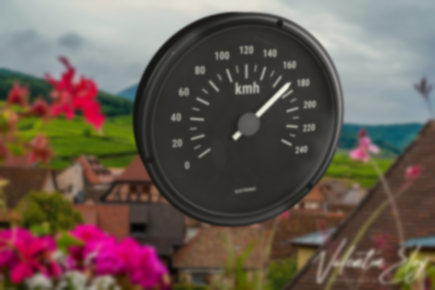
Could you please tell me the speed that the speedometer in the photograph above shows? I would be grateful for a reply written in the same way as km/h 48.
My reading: km/h 170
